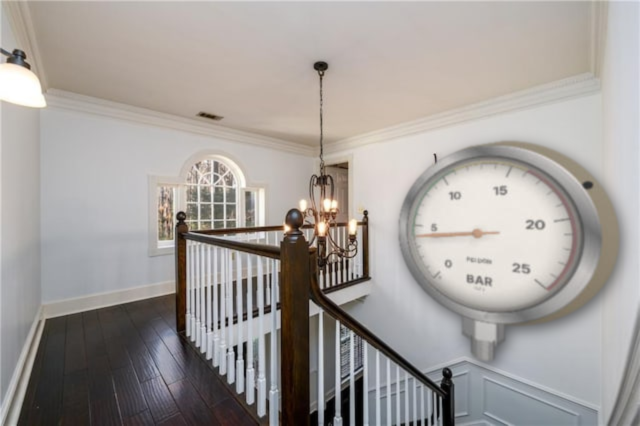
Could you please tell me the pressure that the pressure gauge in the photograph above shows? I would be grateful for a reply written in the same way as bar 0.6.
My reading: bar 4
